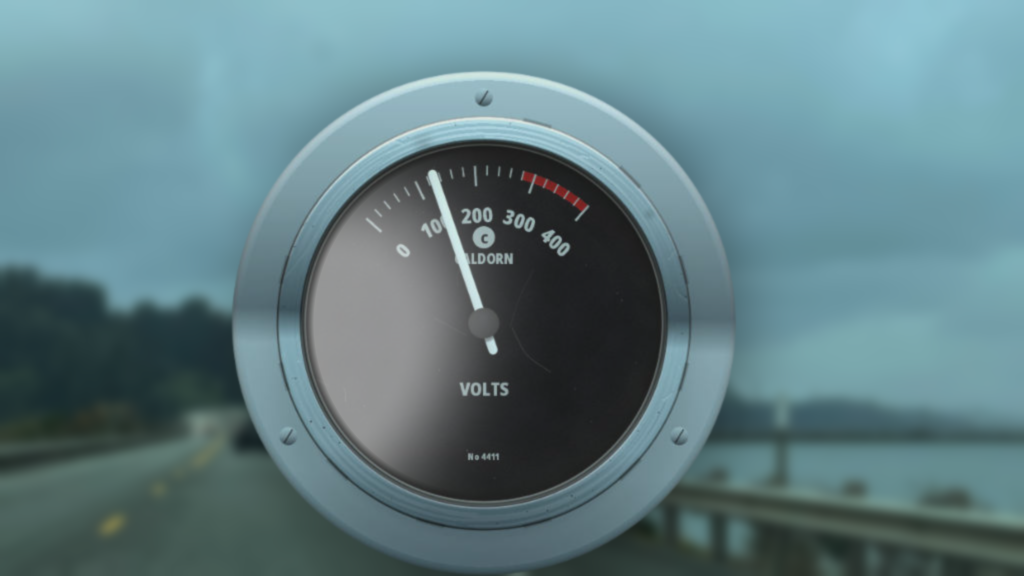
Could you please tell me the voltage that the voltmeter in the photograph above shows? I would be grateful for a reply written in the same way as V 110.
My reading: V 130
